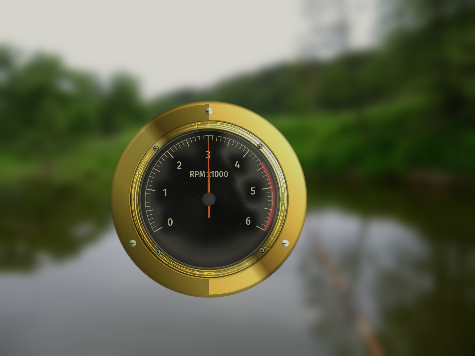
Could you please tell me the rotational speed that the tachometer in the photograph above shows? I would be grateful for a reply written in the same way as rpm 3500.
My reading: rpm 3000
